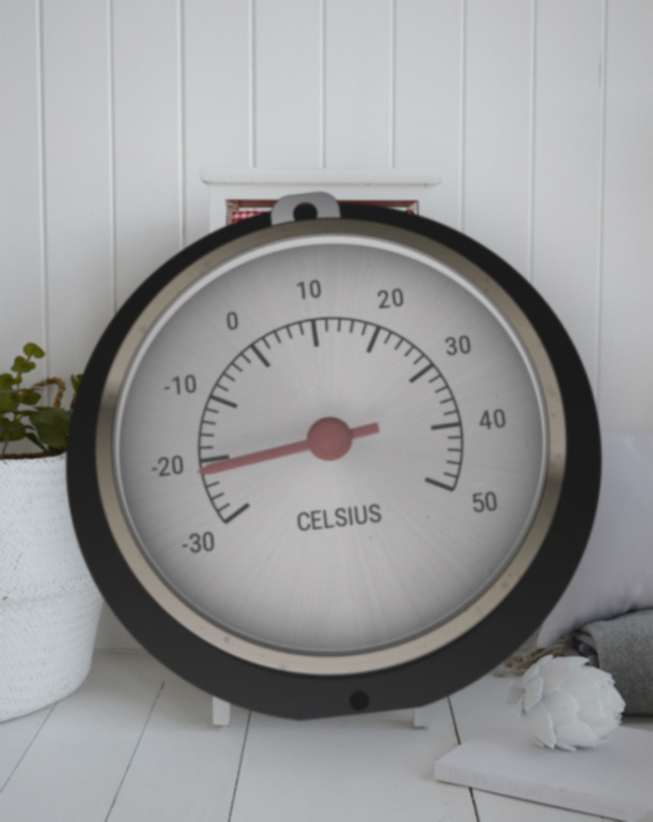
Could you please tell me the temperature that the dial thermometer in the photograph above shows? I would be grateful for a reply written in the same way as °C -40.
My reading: °C -22
